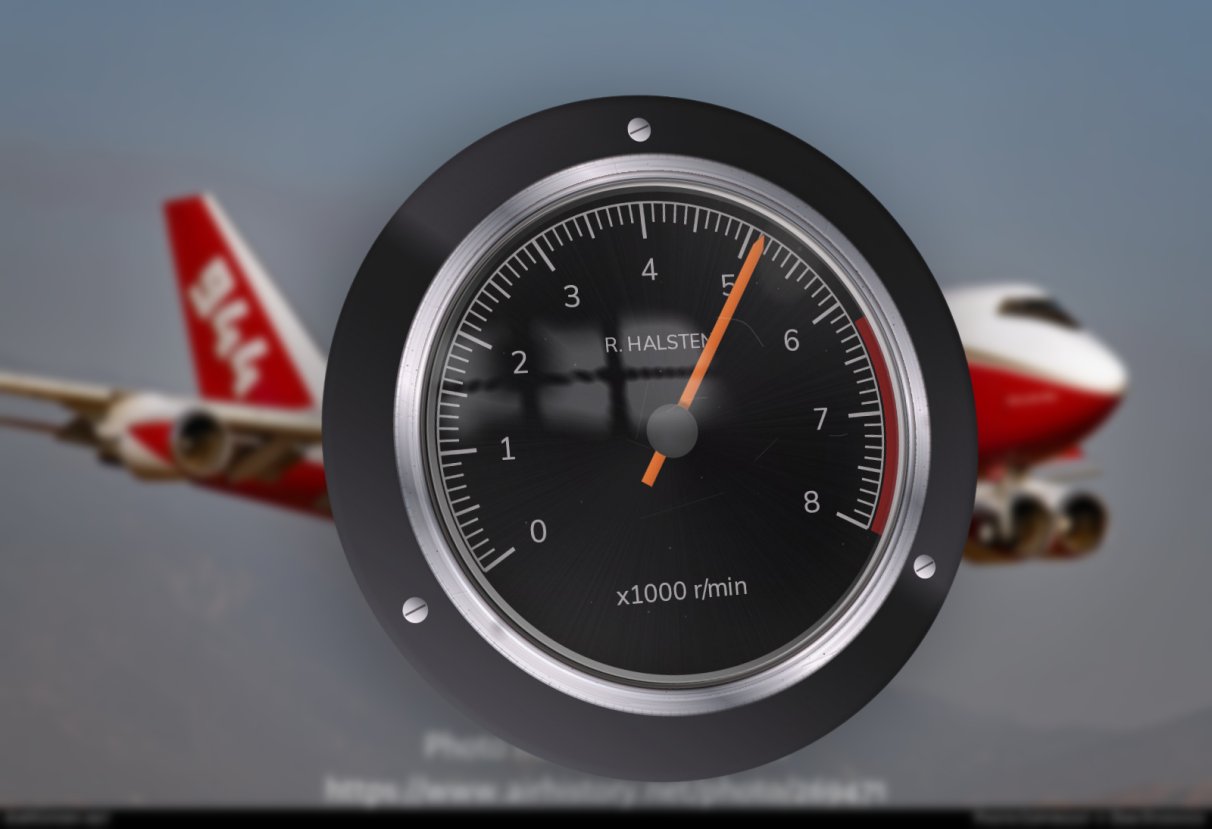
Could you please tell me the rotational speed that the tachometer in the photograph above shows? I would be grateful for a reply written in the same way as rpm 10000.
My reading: rpm 5100
